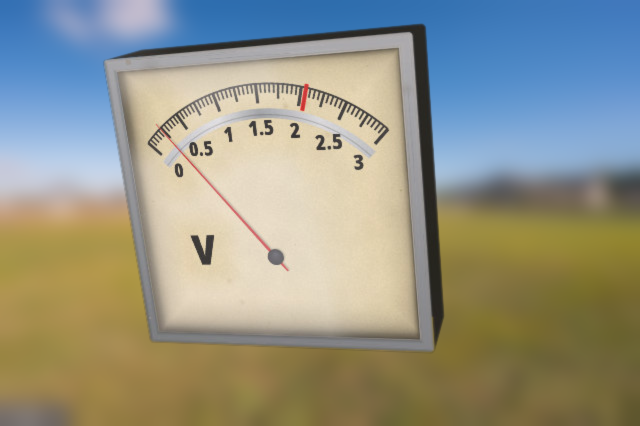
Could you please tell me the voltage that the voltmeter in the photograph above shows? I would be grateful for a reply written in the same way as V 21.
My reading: V 0.25
